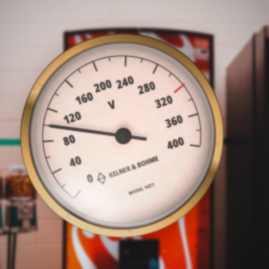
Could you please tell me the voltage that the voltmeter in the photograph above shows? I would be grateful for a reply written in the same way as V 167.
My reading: V 100
